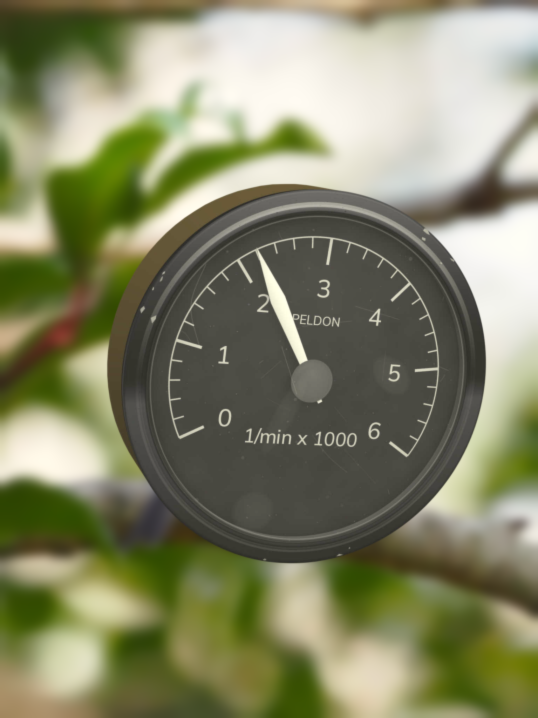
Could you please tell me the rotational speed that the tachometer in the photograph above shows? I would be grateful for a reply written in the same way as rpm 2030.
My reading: rpm 2200
